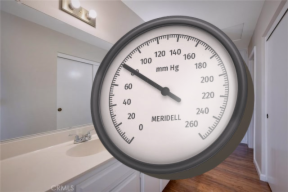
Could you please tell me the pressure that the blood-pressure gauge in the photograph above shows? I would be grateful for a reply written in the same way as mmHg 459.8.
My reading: mmHg 80
